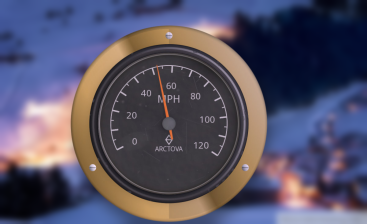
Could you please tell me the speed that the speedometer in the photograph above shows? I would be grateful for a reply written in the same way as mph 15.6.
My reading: mph 52.5
